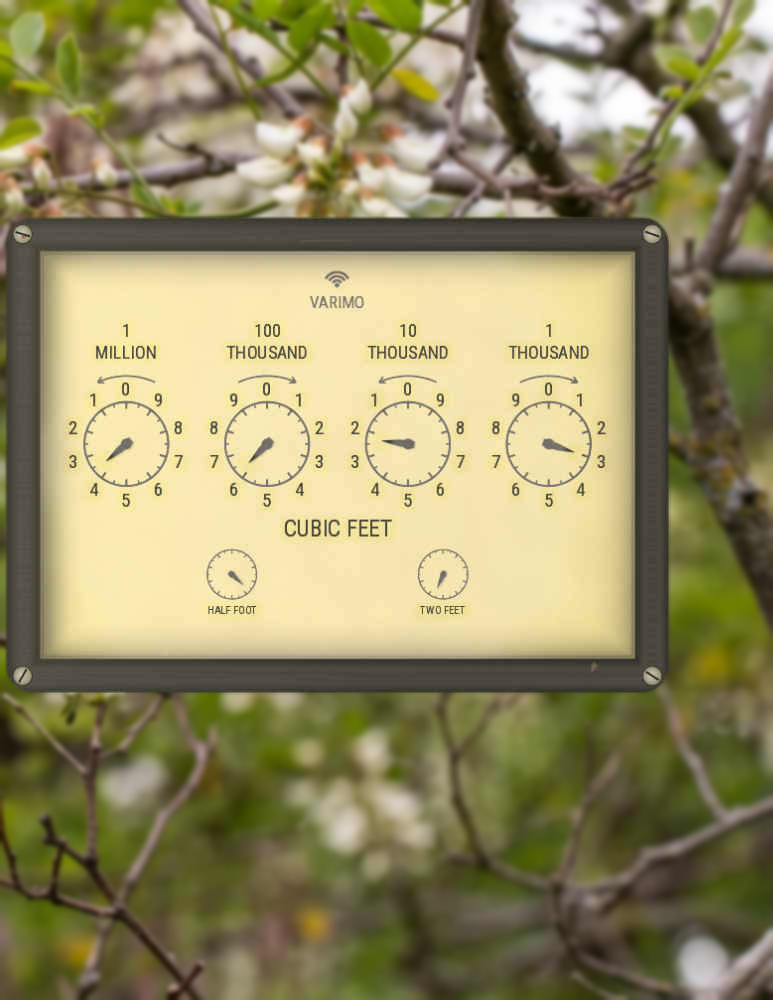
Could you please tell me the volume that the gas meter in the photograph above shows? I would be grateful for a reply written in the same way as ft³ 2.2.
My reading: ft³ 362300
